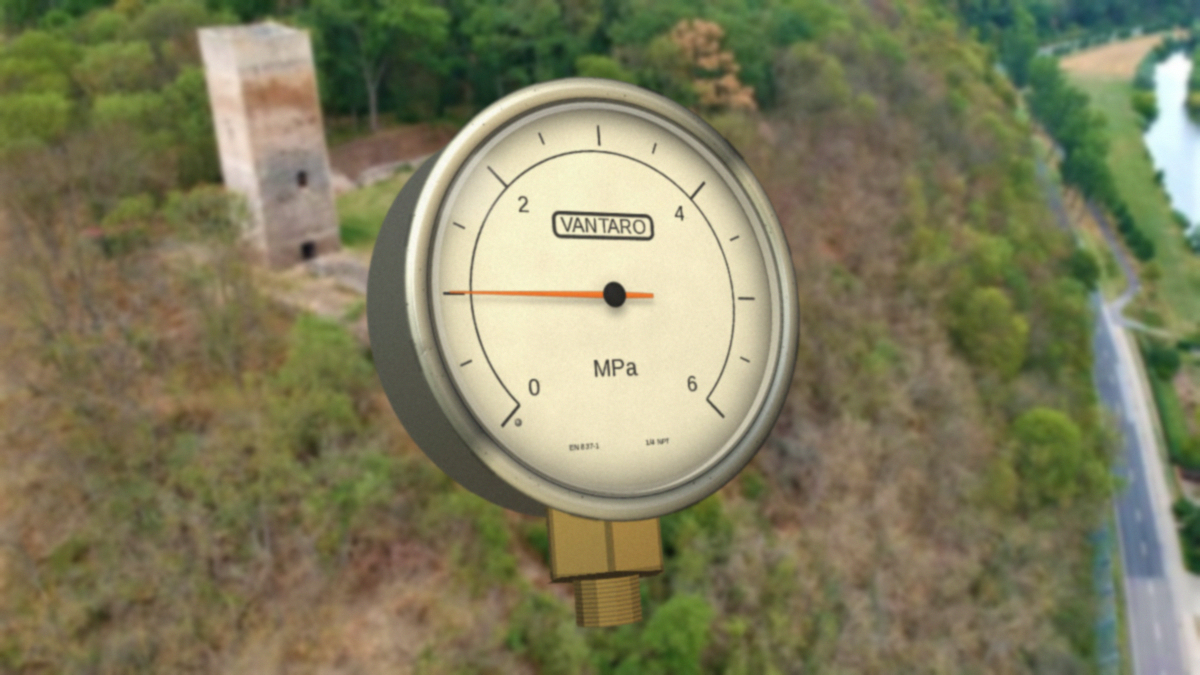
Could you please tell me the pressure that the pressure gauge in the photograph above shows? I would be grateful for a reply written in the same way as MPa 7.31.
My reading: MPa 1
